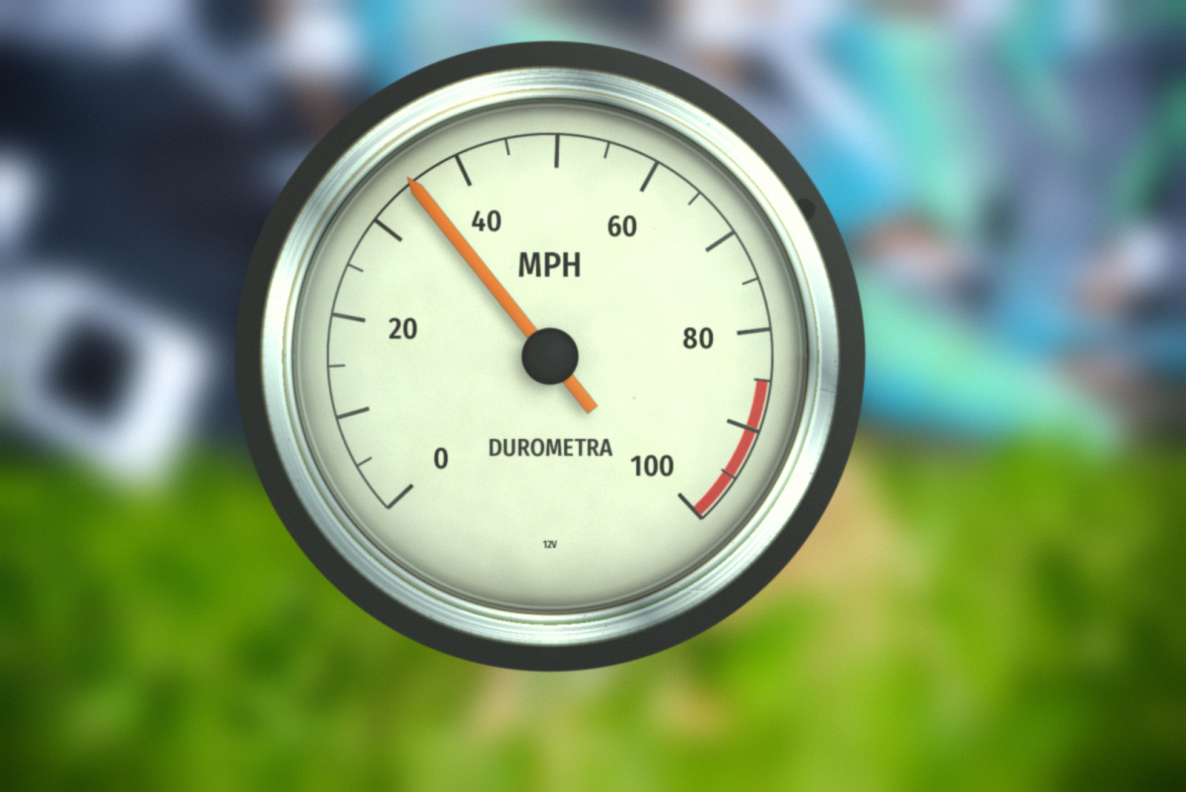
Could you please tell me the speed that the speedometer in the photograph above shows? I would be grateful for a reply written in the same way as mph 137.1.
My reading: mph 35
